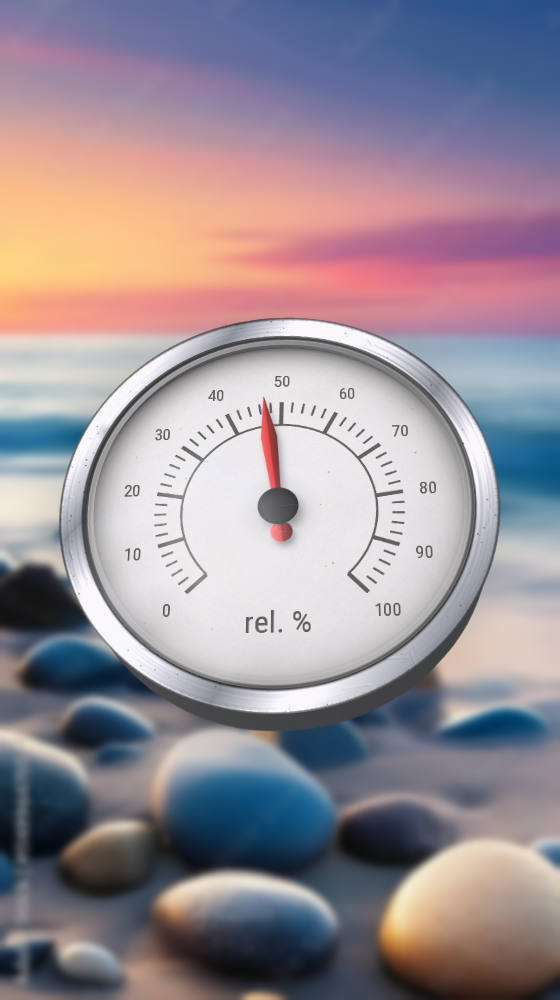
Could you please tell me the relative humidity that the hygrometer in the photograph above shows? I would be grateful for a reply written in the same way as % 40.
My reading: % 47
